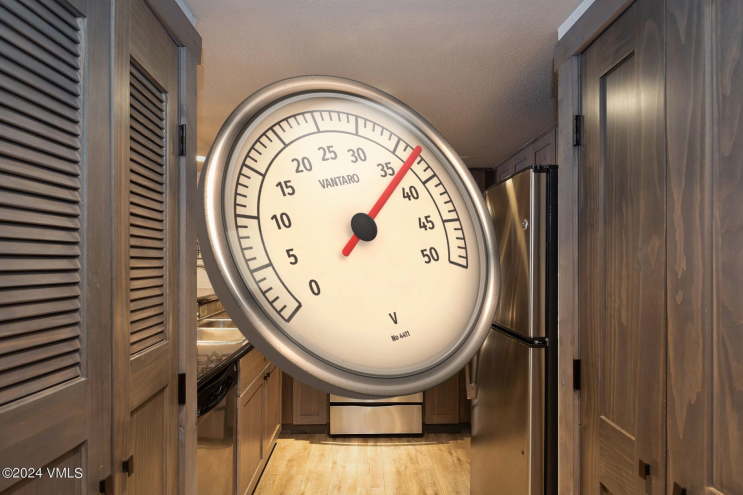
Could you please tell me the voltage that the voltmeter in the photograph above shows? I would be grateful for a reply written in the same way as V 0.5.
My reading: V 37
